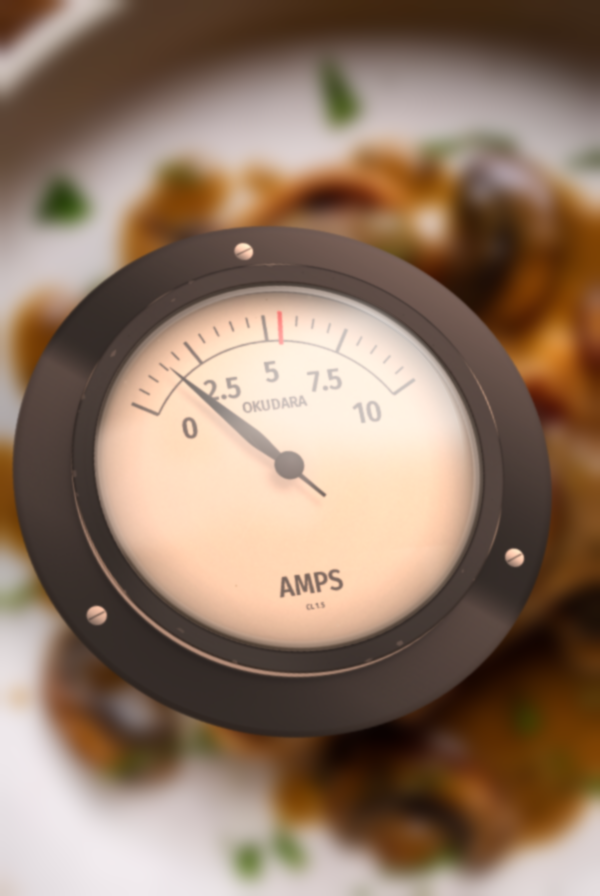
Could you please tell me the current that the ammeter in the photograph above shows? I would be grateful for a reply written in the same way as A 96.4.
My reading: A 1.5
